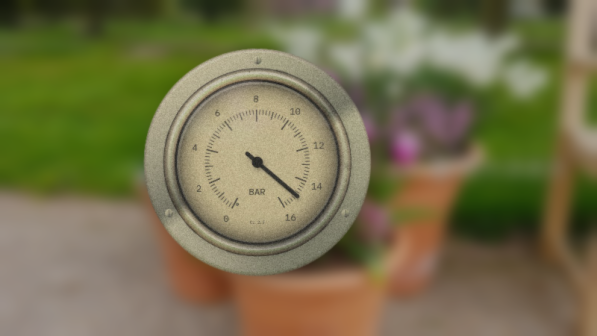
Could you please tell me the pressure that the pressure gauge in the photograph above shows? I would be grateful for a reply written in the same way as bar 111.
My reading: bar 15
